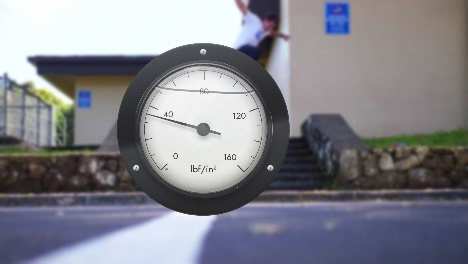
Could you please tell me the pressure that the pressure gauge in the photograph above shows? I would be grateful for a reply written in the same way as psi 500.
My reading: psi 35
